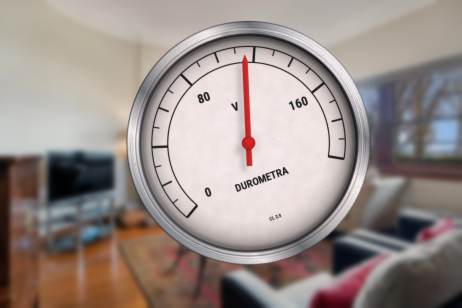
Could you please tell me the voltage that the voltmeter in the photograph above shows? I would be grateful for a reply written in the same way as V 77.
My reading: V 115
